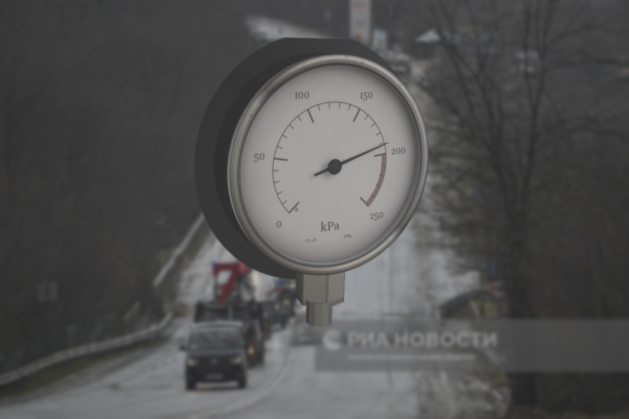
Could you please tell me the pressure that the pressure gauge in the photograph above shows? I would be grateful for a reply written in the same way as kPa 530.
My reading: kPa 190
